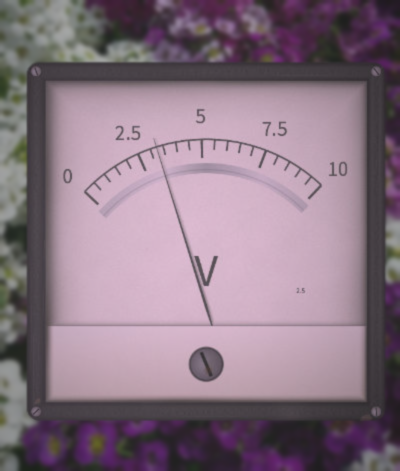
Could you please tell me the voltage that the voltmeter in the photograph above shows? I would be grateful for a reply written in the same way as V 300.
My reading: V 3.25
